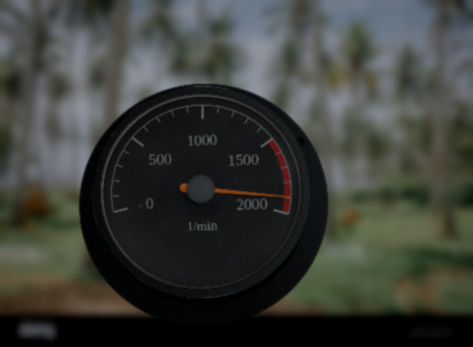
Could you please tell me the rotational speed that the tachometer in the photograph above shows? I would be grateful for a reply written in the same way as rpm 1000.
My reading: rpm 1900
